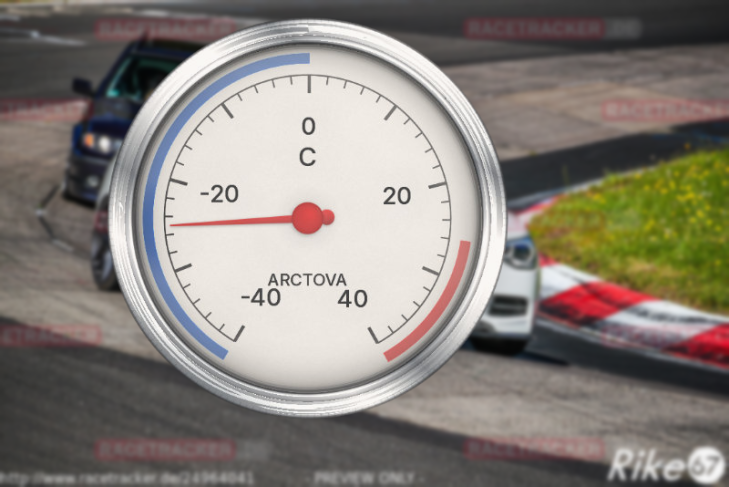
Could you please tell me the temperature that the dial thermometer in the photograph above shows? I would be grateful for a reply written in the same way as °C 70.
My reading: °C -25
